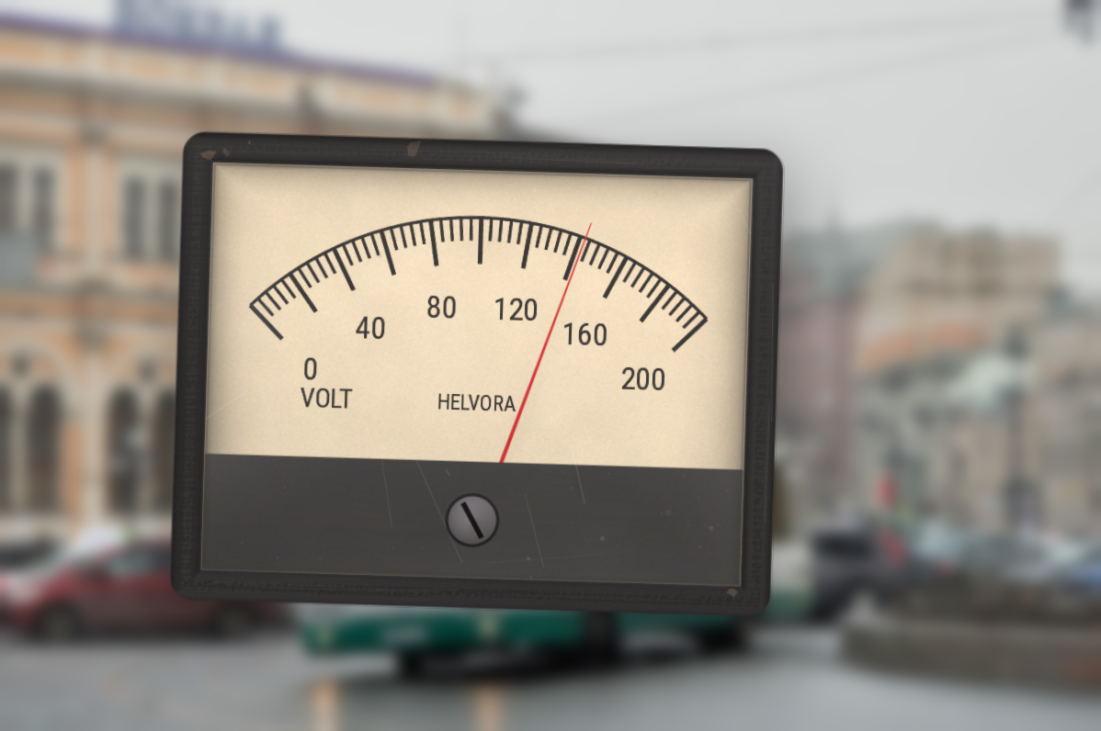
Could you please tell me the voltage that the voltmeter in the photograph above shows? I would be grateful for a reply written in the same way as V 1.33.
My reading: V 142
